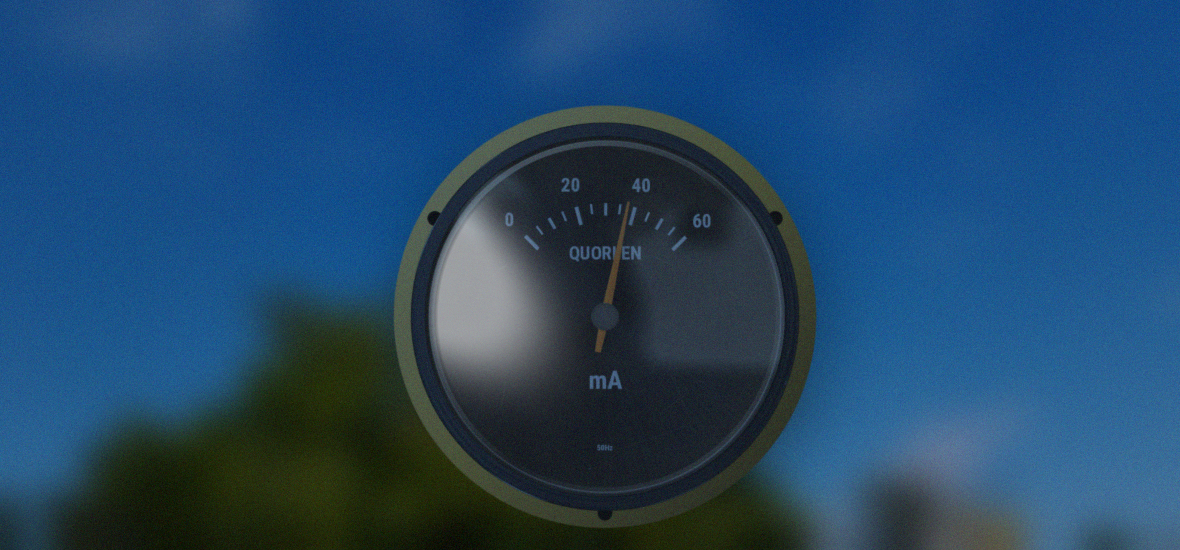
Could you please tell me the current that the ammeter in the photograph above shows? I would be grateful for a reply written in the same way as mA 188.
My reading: mA 37.5
